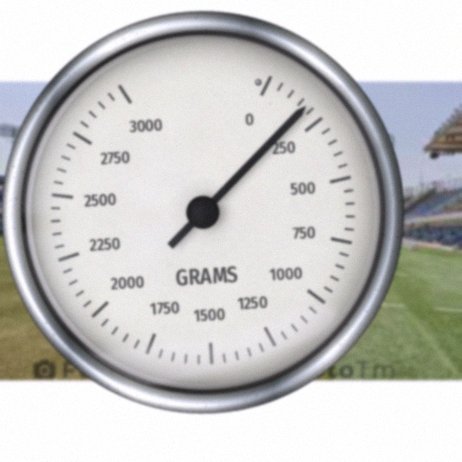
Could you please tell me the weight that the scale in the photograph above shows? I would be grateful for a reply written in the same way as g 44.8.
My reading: g 175
